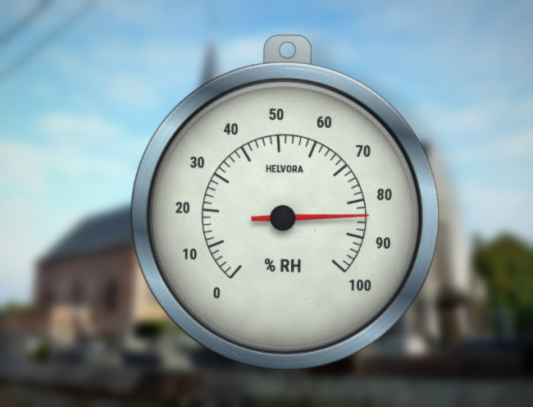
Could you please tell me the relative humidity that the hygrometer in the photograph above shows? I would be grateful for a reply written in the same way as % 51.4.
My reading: % 84
